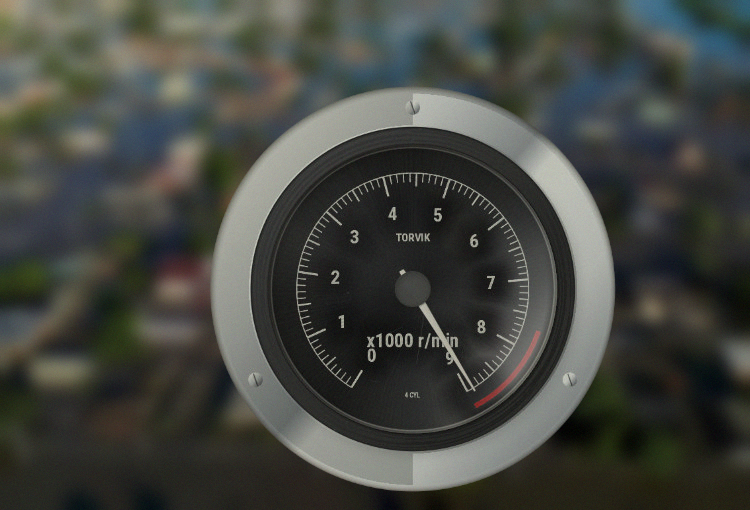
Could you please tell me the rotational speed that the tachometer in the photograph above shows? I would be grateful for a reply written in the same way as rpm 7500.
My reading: rpm 8900
